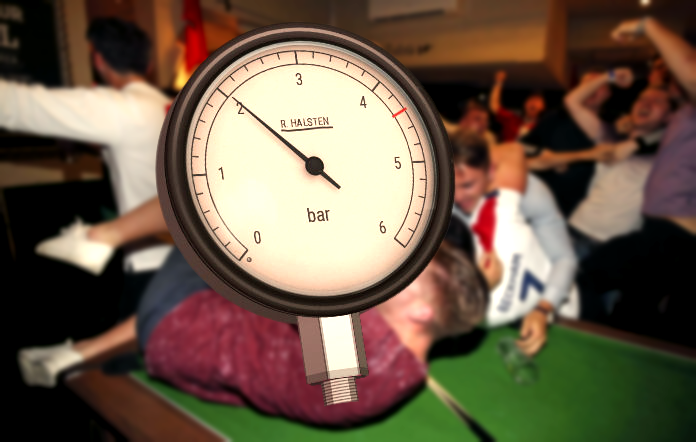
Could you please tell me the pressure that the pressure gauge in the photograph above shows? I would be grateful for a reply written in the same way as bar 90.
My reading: bar 2
